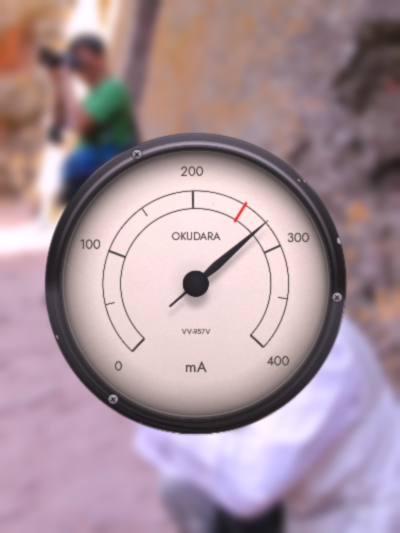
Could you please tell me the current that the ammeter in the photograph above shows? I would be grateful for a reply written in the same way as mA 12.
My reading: mA 275
